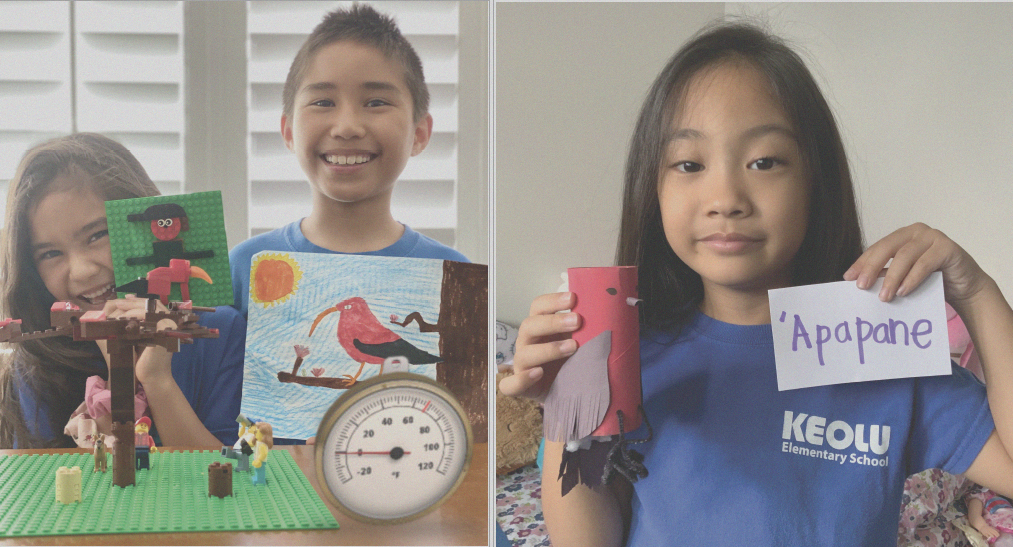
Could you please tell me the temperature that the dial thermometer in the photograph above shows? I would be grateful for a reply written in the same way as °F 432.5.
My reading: °F 0
